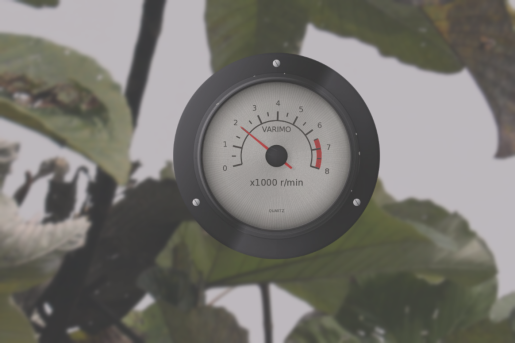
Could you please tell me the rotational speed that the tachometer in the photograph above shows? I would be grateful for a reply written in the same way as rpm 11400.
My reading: rpm 2000
